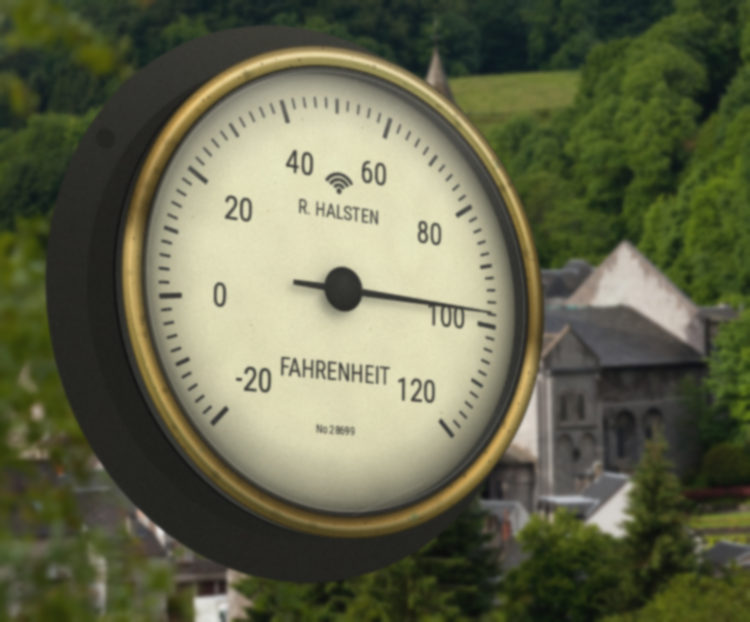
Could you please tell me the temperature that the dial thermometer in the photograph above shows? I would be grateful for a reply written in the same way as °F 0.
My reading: °F 98
